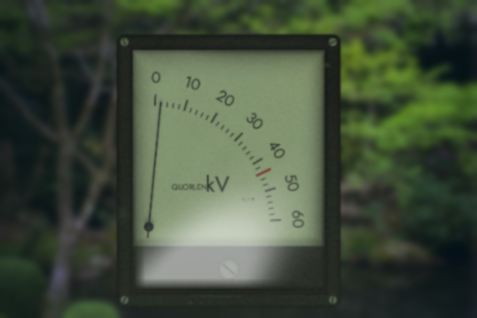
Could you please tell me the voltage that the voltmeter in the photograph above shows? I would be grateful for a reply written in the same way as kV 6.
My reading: kV 2
